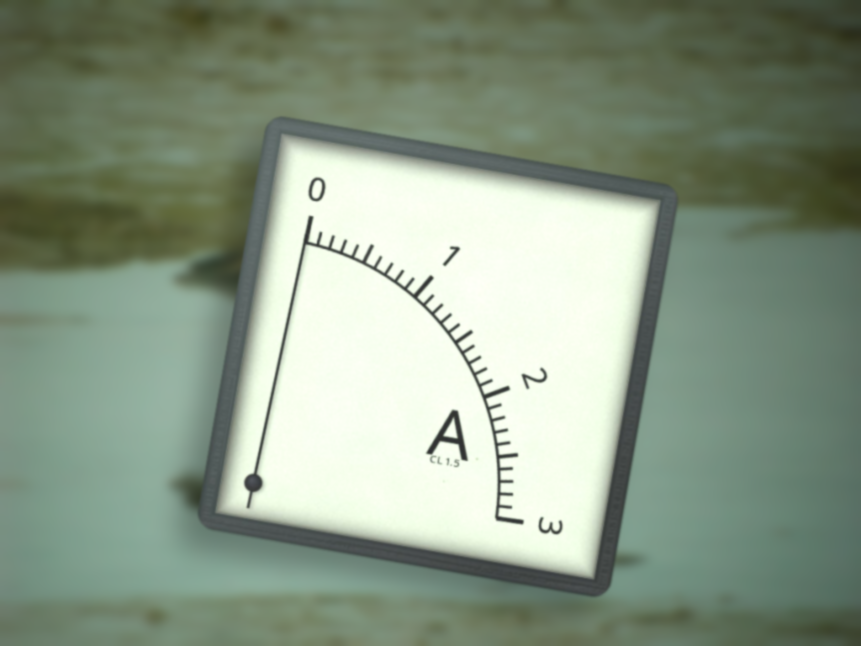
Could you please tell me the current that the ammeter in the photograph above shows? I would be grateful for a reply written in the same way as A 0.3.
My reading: A 0
